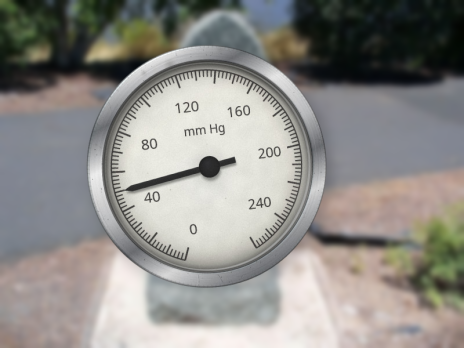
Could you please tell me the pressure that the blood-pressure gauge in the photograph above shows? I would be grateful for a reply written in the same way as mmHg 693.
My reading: mmHg 50
